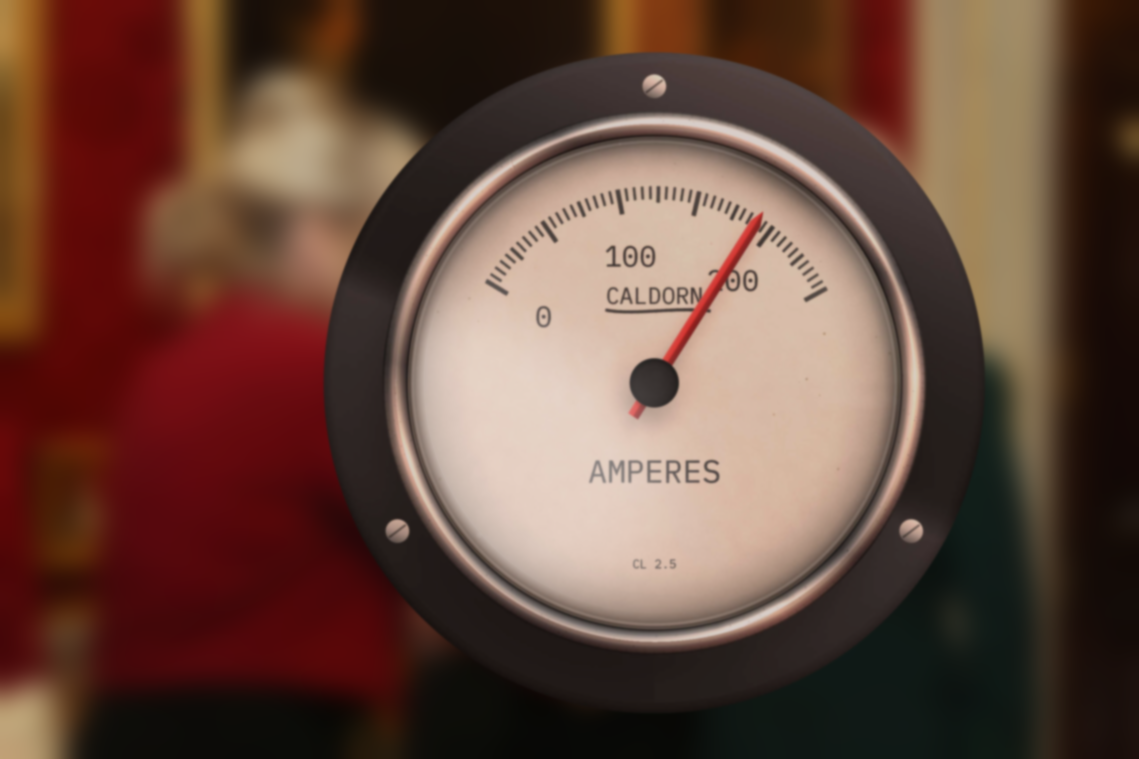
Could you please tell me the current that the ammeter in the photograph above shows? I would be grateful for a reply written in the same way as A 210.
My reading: A 190
